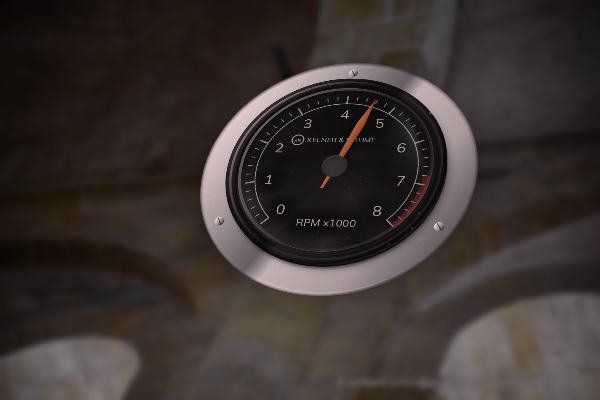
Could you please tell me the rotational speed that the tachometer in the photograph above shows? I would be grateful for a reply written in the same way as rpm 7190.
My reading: rpm 4600
